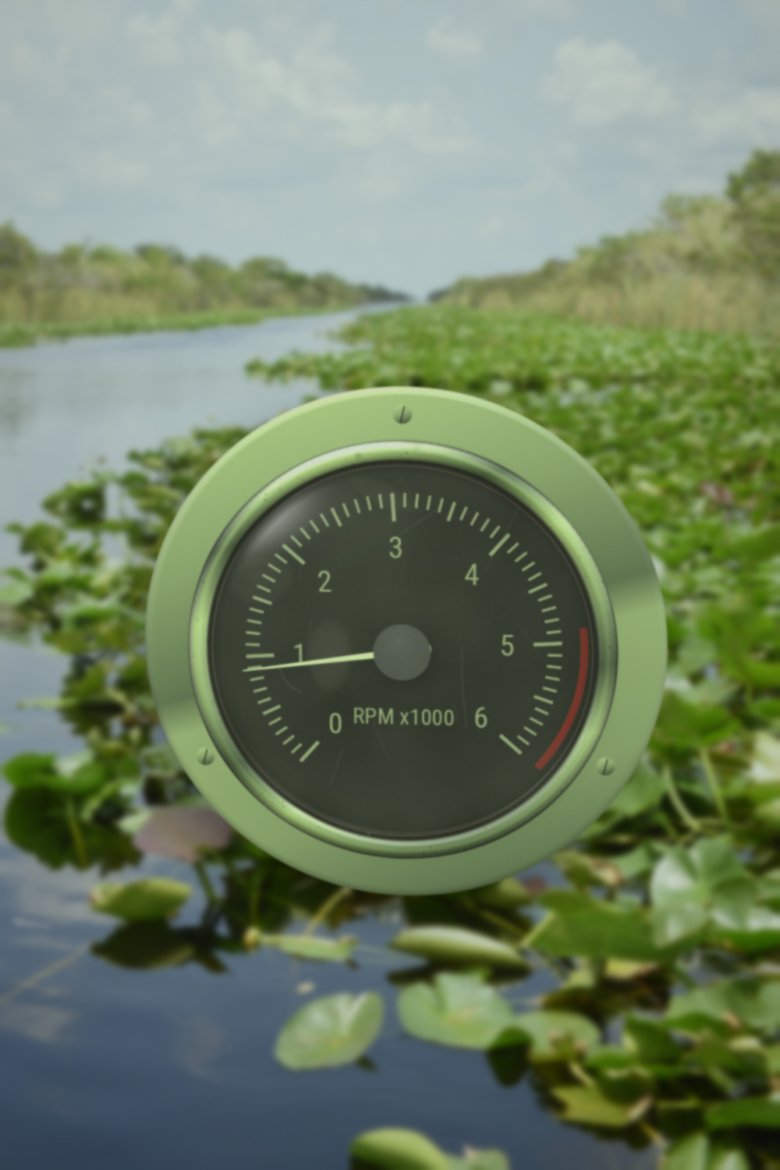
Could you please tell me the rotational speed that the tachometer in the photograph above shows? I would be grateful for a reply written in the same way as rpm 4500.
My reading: rpm 900
